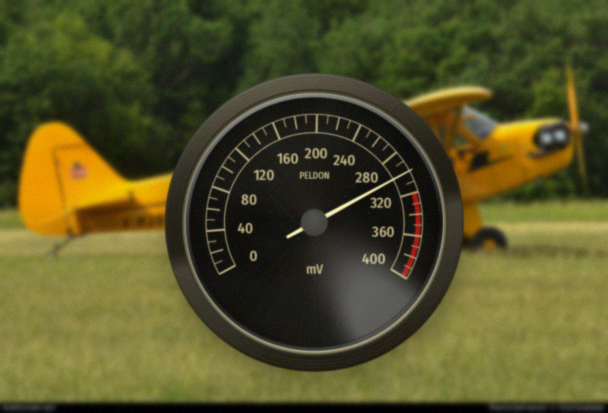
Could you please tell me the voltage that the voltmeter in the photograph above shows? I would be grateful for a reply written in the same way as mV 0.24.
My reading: mV 300
